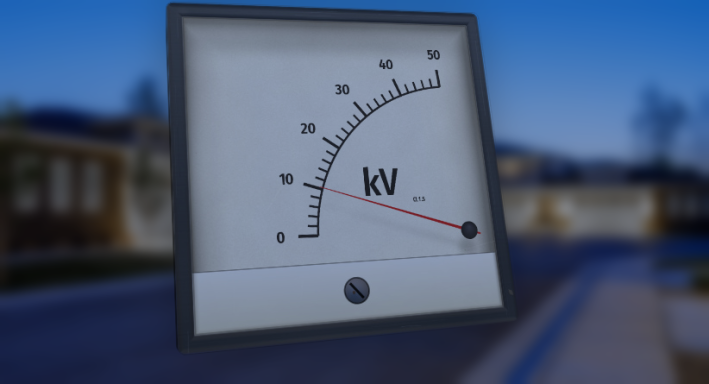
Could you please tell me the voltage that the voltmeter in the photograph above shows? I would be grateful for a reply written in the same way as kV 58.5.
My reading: kV 10
